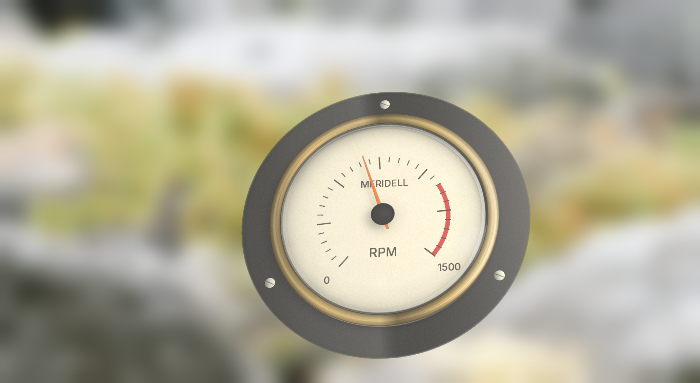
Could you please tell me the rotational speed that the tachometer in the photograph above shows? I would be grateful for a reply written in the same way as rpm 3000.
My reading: rpm 675
